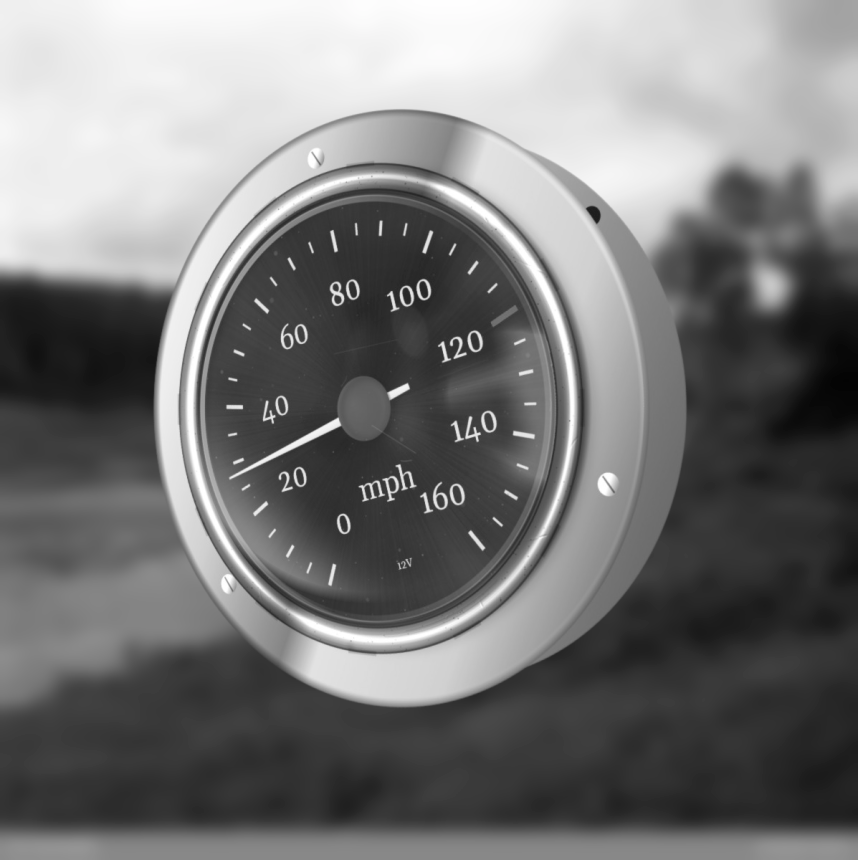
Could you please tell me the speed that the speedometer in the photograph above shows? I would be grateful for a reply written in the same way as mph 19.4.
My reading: mph 27.5
